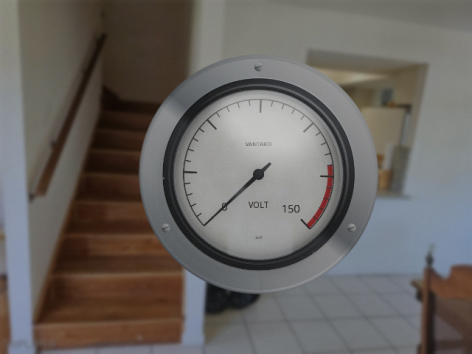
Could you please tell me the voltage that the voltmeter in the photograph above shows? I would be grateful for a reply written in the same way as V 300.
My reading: V 0
